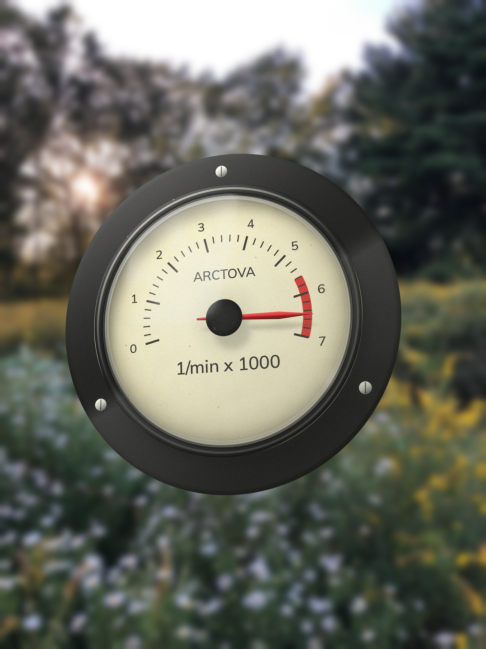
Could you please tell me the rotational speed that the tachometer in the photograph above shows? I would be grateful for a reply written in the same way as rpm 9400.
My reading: rpm 6500
